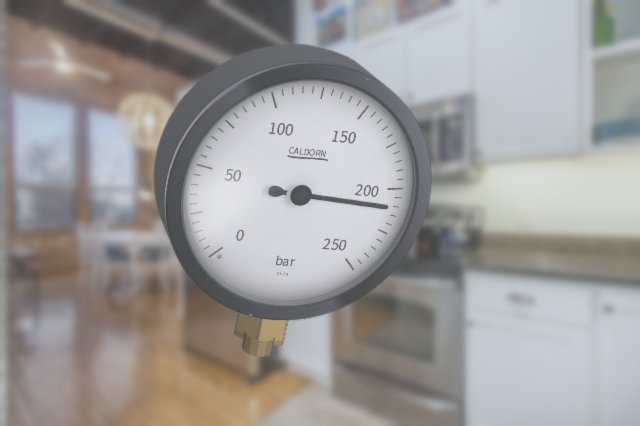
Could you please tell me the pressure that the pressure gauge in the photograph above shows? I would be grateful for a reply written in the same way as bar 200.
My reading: bar 210
